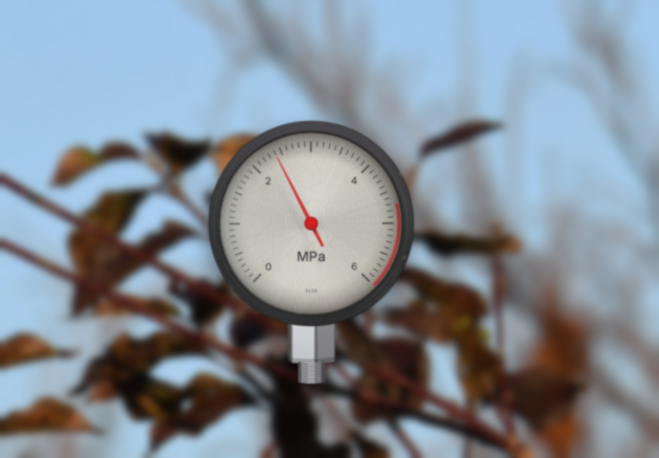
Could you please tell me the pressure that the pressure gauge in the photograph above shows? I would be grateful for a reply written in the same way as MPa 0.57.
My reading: MPa 2.4
